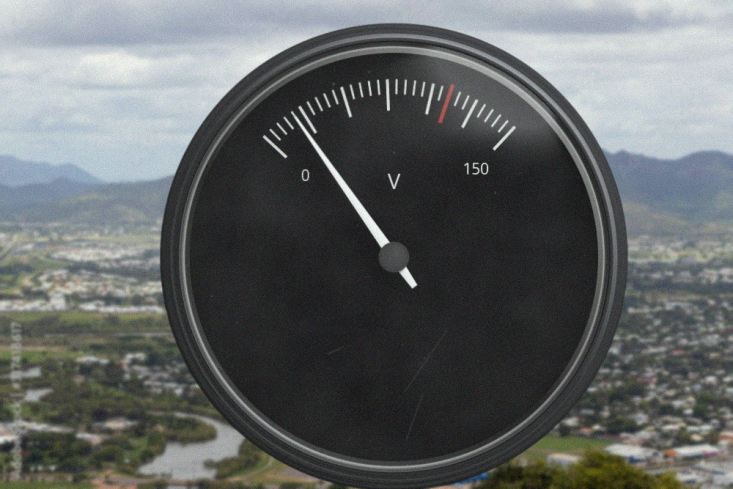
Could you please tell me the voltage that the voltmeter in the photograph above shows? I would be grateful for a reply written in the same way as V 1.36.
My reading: V 20
